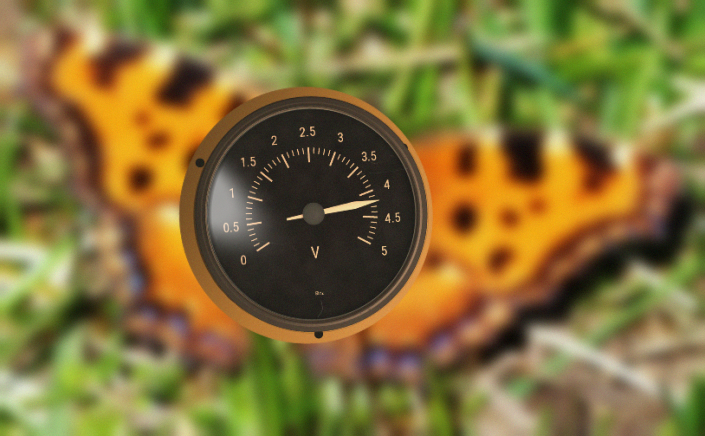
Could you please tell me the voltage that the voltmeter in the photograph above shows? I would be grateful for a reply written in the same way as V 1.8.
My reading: V 4.2
